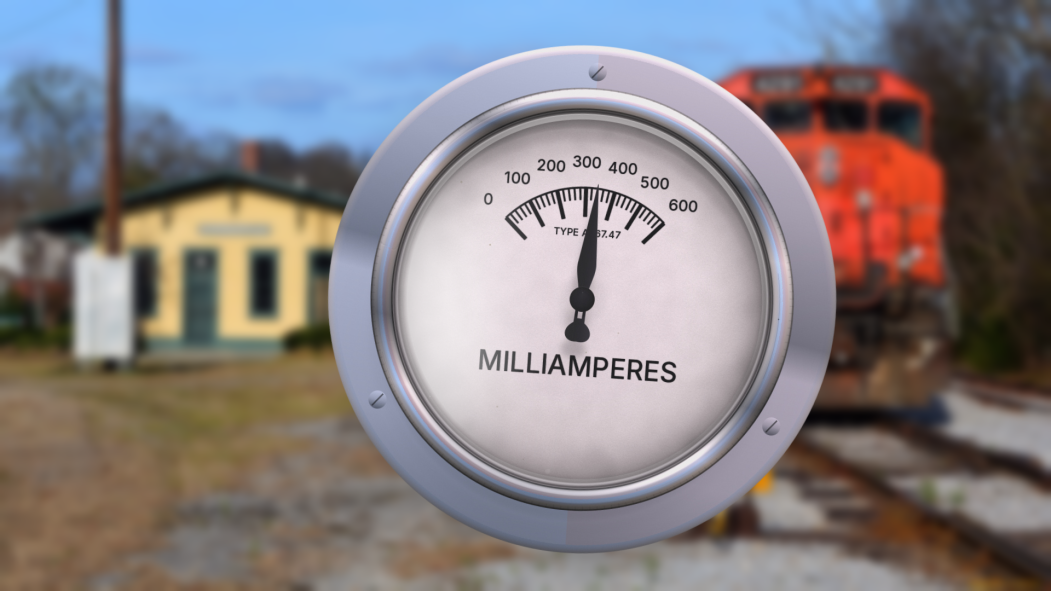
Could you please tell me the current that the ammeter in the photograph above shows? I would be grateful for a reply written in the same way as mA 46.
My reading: mA 340
